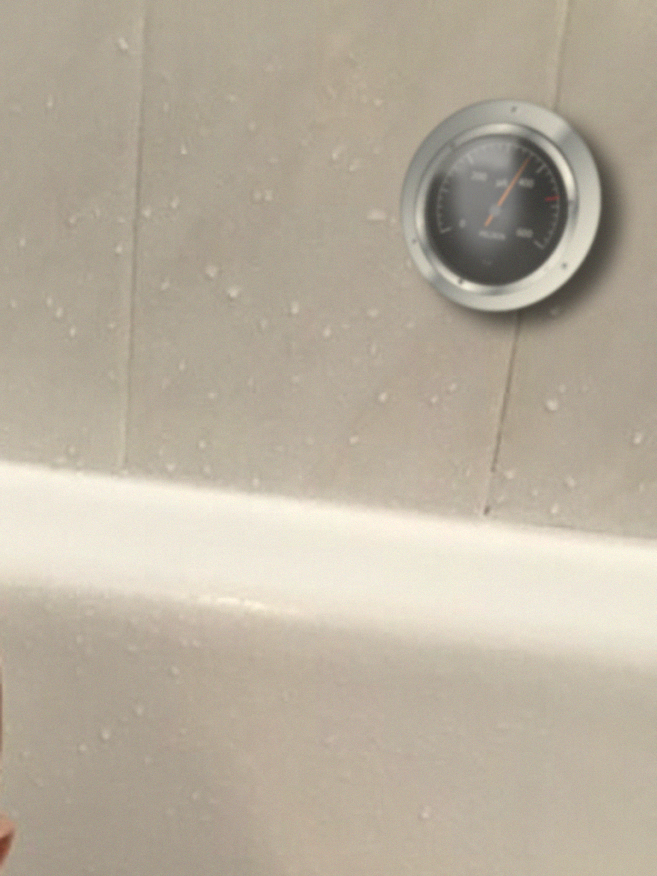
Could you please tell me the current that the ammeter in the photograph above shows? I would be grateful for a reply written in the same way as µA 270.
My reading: µA 360
